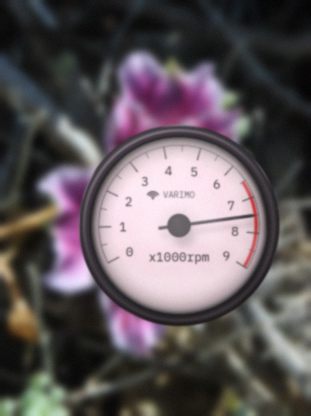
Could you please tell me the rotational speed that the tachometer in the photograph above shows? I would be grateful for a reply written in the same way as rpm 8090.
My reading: rpm 7500
